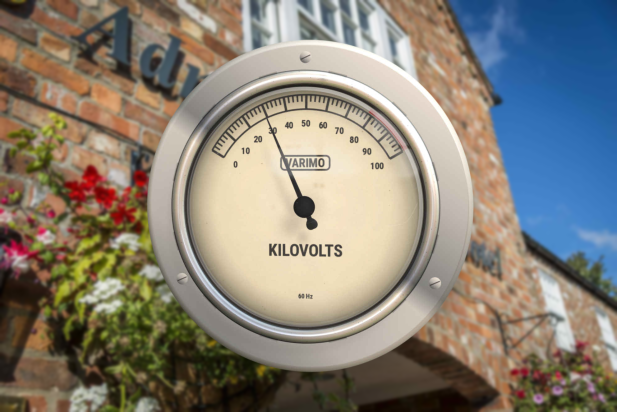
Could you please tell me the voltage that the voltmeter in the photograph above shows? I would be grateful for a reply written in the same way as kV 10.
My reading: kV 30
